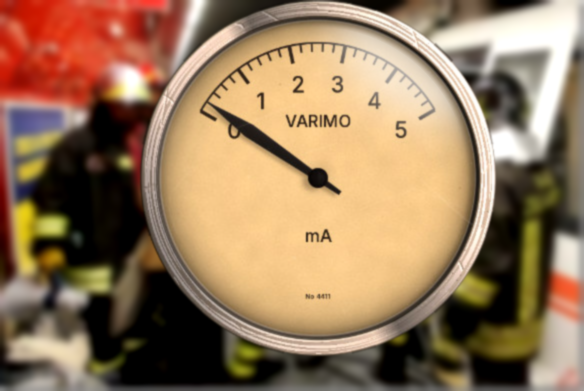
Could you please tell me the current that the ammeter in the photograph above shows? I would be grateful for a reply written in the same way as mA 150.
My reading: mA 0.2
